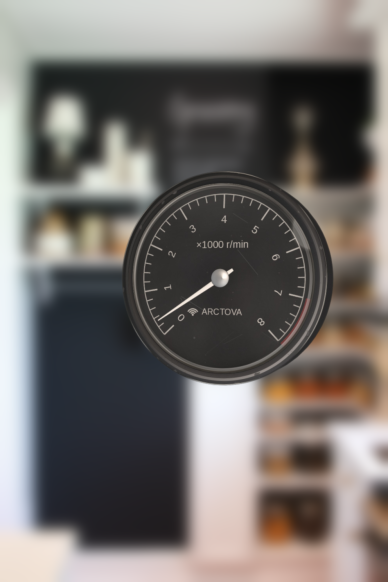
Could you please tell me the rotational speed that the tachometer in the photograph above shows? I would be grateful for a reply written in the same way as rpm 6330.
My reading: rpm 300
